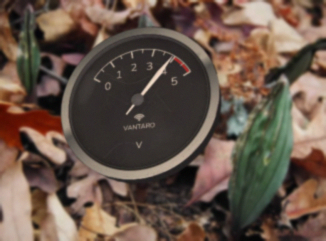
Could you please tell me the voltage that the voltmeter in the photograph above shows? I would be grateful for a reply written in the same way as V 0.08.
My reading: V 4
